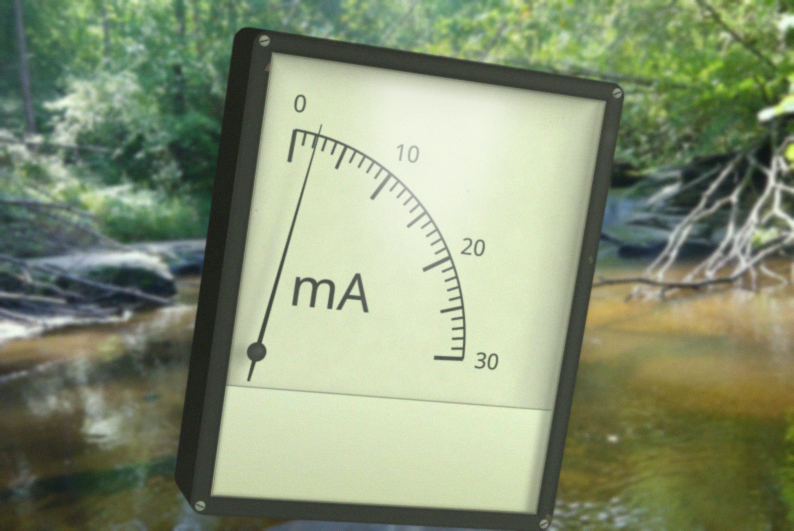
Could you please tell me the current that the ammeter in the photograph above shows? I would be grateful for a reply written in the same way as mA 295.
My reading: mA 2
